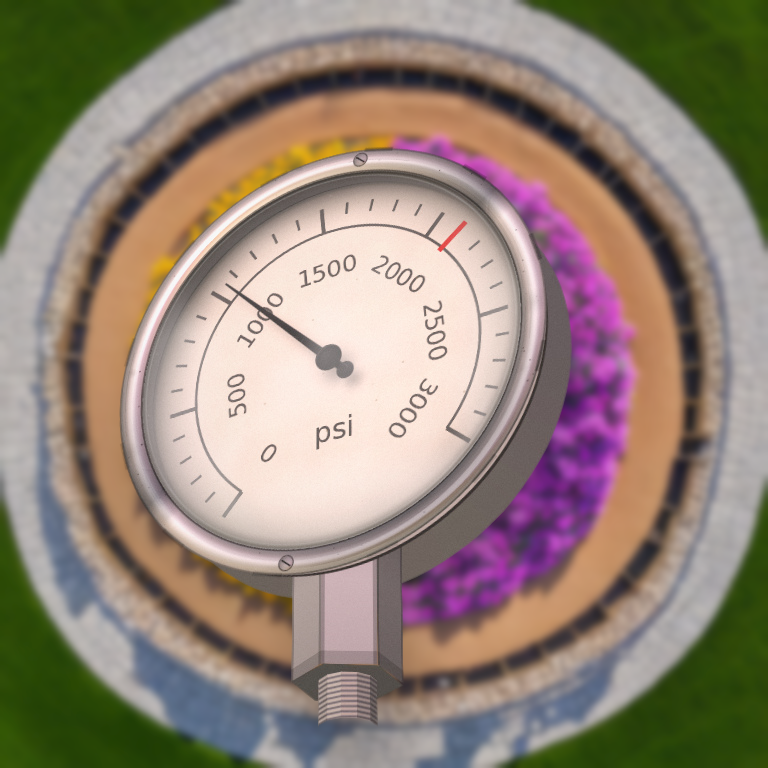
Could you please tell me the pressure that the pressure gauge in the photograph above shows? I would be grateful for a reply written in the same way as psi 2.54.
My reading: psi 1050
